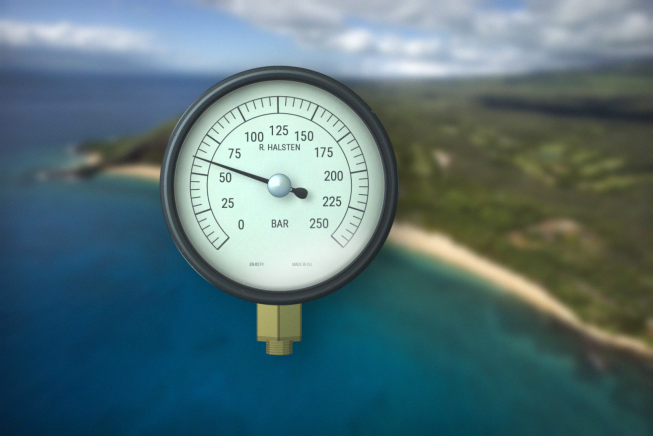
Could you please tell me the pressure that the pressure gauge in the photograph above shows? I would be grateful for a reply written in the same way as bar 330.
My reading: bar 60
